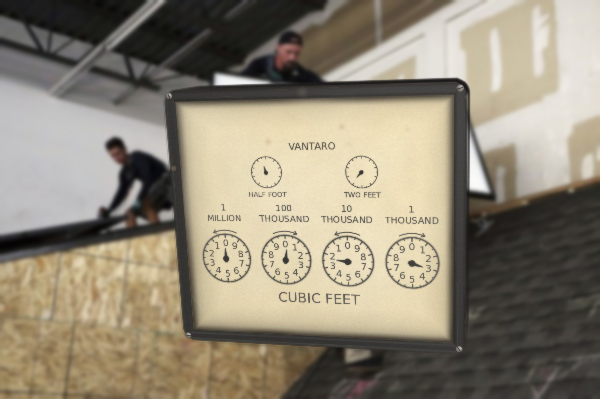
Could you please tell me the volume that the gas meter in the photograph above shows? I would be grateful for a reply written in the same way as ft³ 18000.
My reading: ft³ 2300
